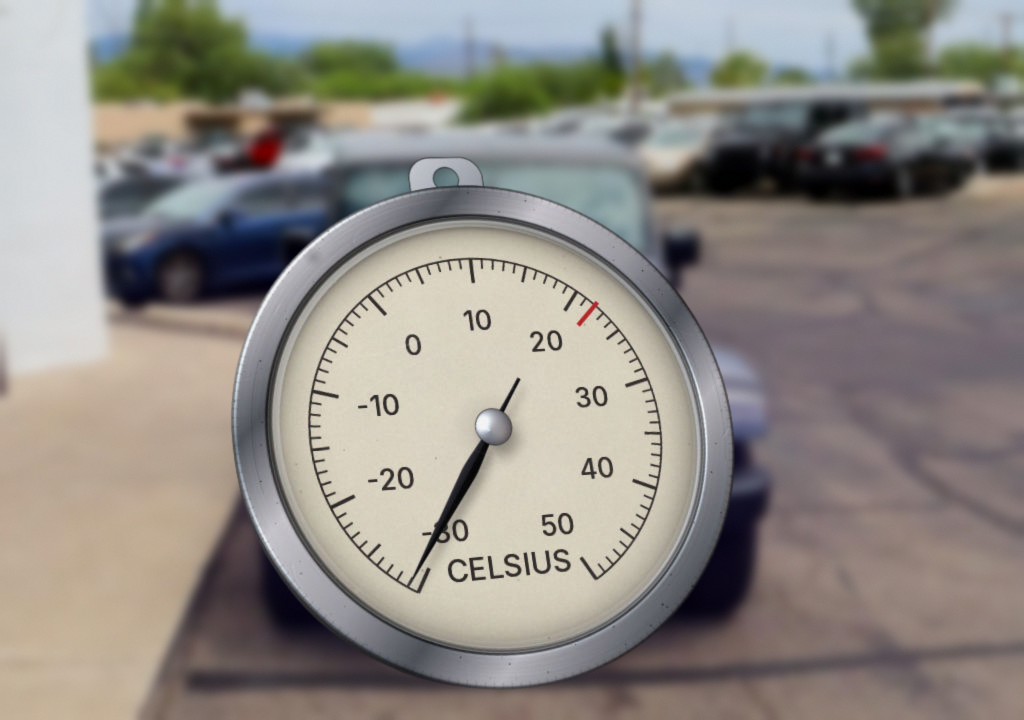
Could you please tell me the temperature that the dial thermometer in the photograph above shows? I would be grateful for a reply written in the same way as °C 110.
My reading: °C -29
